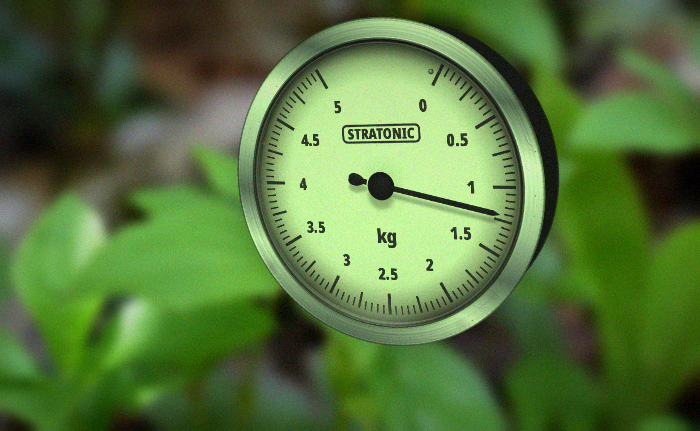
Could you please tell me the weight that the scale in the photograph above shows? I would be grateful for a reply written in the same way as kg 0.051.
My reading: kg 1.2
